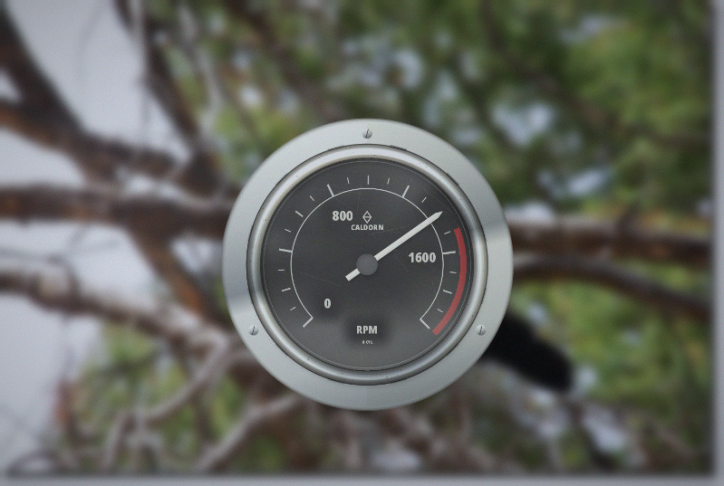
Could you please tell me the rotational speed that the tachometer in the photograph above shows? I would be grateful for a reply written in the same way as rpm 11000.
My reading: rpm 1400
